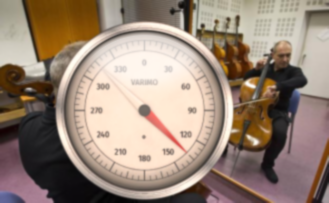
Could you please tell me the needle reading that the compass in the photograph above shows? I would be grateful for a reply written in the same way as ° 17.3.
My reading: ° 135
